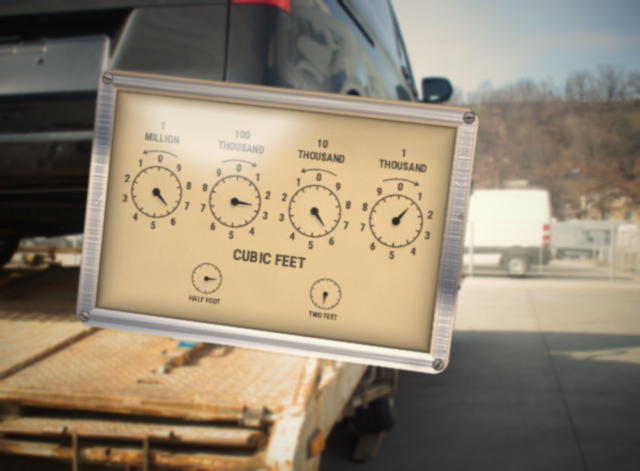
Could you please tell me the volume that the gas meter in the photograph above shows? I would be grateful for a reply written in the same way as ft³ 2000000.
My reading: ft³ 626100
